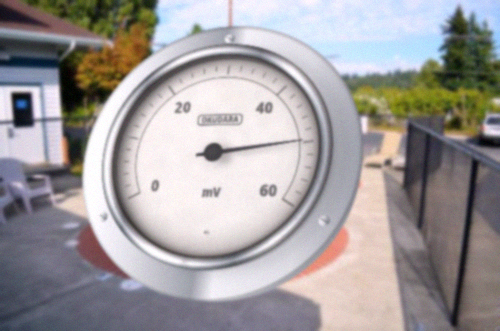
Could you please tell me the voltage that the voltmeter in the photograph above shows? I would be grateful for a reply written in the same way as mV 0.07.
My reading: mV 50
